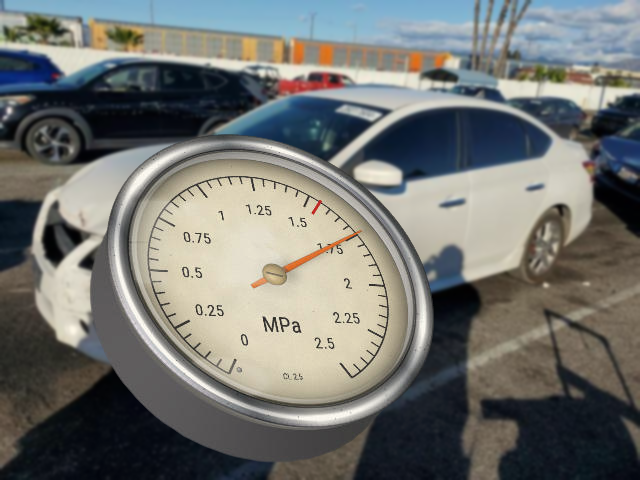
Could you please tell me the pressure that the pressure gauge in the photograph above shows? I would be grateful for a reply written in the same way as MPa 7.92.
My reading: MPa 1.75
